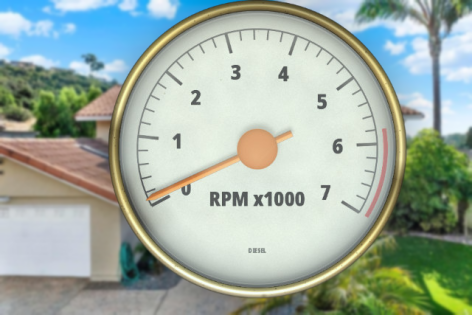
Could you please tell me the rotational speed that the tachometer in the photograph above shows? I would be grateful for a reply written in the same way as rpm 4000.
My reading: rpm 100
